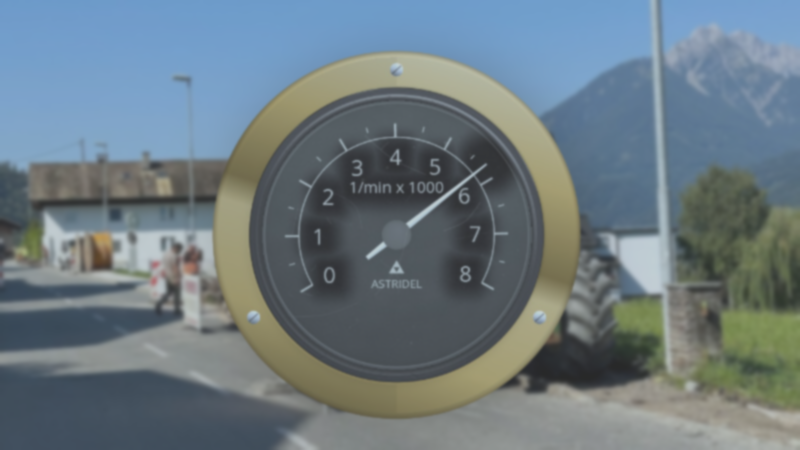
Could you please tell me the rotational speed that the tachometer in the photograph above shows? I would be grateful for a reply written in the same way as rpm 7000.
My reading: rpm 5750
